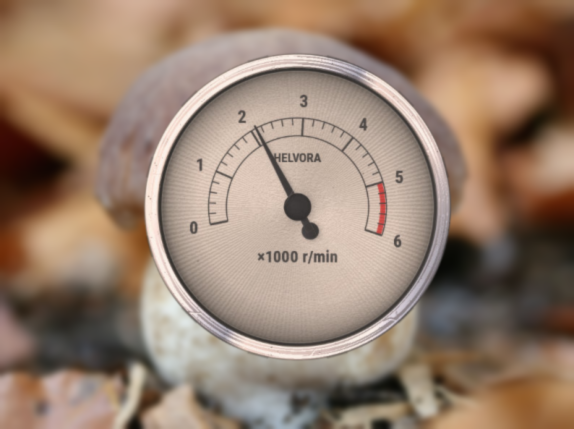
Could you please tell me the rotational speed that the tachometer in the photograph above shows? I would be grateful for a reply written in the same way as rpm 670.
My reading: rpm 2100
